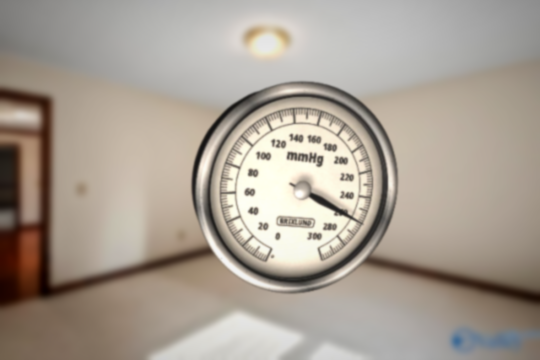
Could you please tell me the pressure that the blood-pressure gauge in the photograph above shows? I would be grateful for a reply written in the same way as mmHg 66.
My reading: mmHg 260
